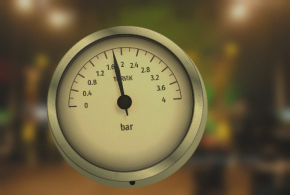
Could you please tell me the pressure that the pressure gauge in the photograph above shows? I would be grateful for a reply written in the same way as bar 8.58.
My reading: bar 1.8
